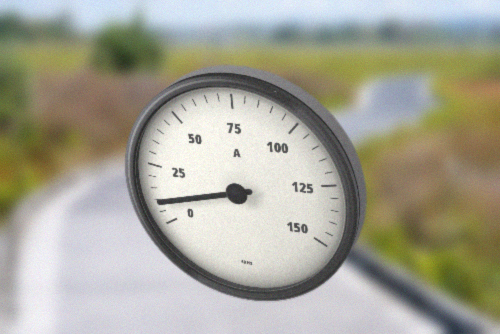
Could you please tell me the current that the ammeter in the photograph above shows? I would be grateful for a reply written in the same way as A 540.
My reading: A 10
